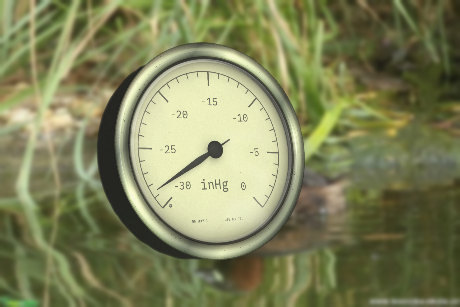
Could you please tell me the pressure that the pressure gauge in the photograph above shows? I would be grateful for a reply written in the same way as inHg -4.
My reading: inHg -28.5
